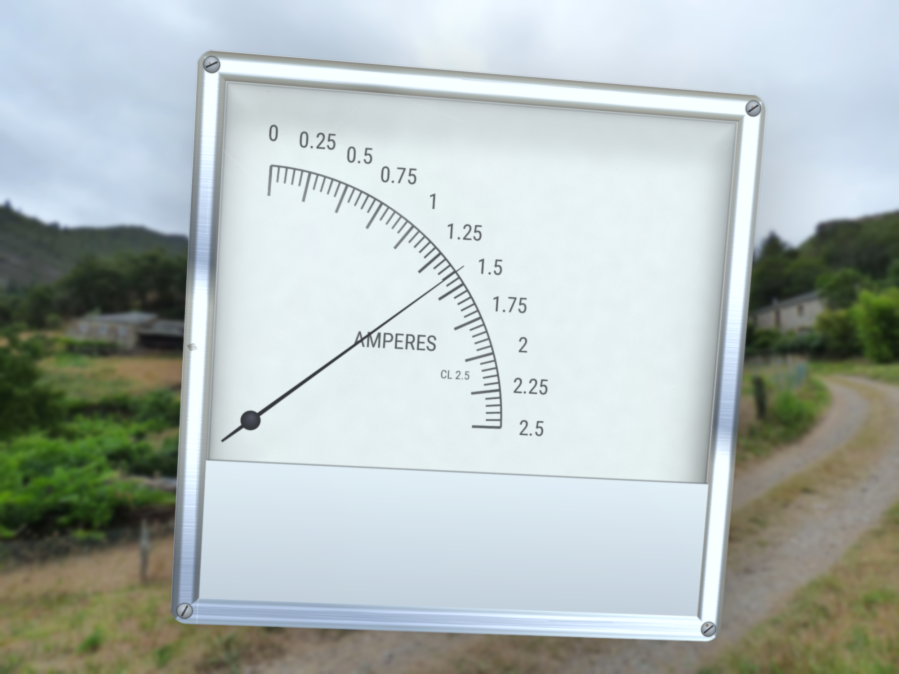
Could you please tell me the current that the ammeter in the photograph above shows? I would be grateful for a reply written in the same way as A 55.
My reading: A 1.4
